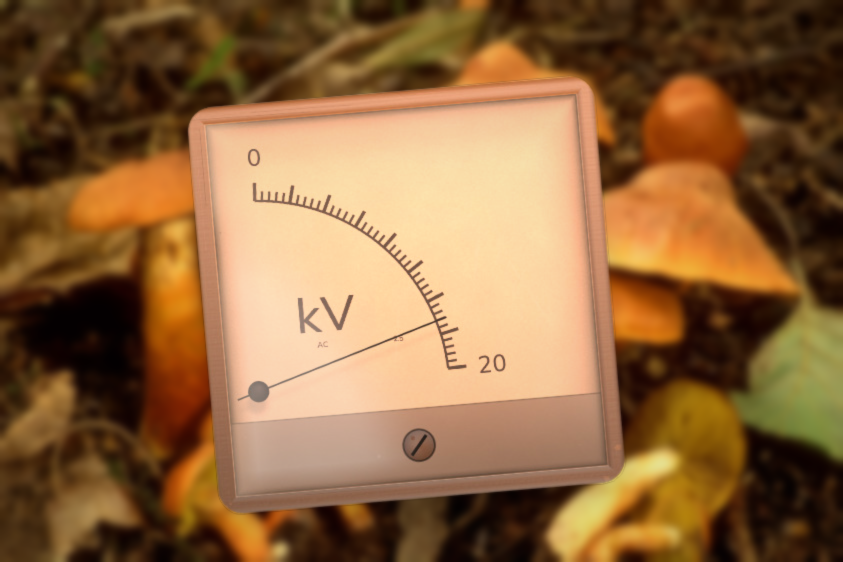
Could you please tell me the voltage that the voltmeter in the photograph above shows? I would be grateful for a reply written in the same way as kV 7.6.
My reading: kV 16.5
